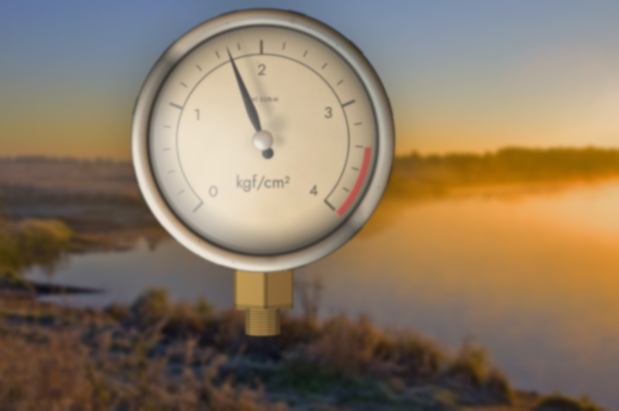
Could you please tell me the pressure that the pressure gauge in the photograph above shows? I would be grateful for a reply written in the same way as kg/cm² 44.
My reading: kg/cm² 1.7
